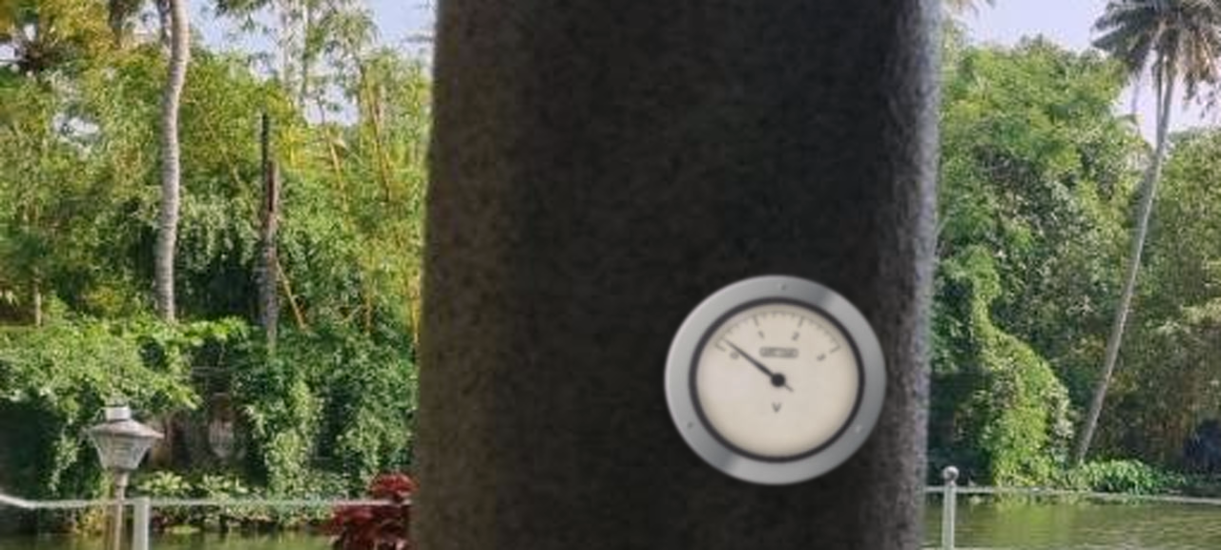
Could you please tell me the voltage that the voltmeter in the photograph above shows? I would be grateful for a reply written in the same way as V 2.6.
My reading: V 0.2
